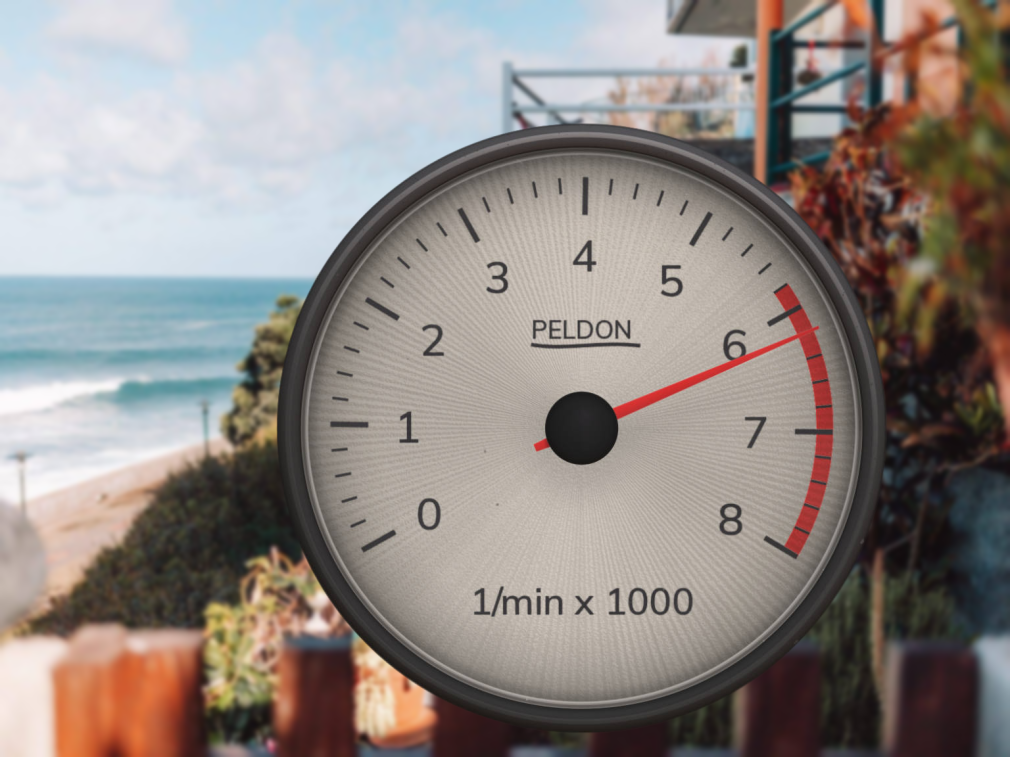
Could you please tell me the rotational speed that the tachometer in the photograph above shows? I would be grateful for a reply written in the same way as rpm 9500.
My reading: rpm 6200
